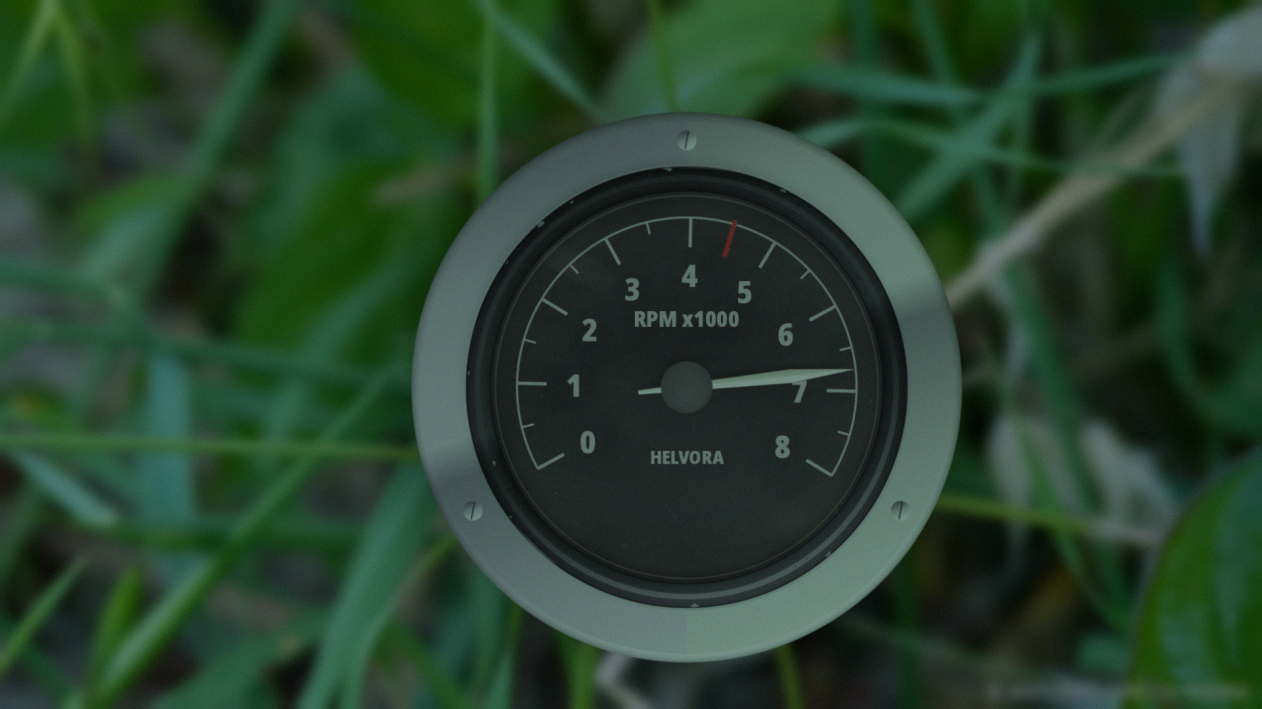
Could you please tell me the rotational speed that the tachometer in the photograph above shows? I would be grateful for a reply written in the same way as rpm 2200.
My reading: rpm 6750
